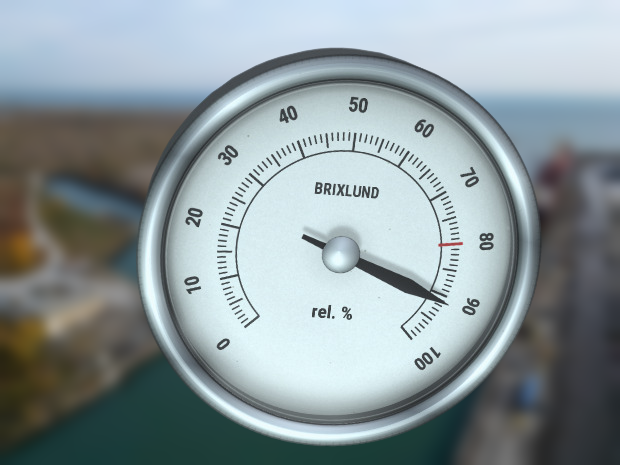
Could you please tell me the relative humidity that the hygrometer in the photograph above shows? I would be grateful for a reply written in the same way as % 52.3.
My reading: % 91
